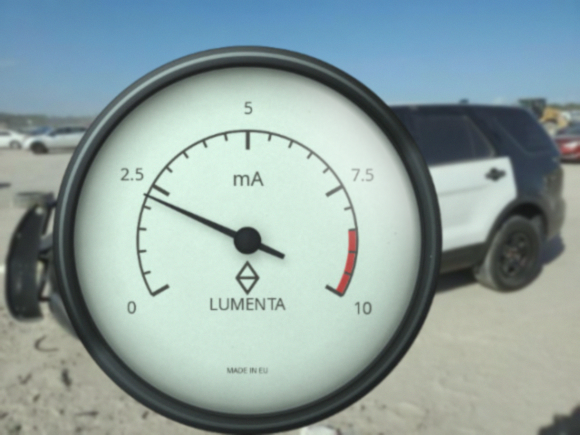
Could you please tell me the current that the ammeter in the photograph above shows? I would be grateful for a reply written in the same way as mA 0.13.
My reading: mA 2.25
